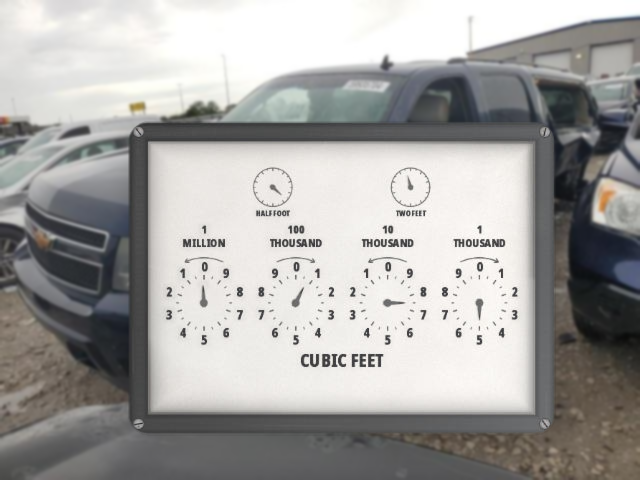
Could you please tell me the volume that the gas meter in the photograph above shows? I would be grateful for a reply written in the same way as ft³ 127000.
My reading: ft³ 7500
